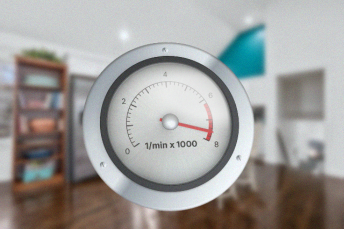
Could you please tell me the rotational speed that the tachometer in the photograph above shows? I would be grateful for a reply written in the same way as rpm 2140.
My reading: rpm 7600
